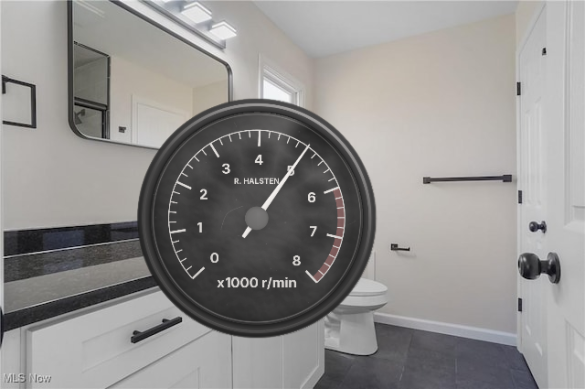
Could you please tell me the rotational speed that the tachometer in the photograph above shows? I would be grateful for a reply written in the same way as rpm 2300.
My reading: rpm 5000
